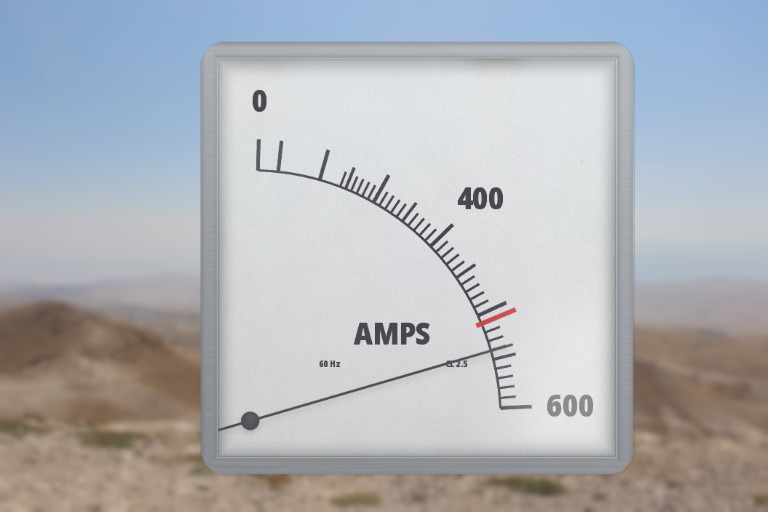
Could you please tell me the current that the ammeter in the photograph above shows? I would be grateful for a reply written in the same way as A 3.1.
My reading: A 540
